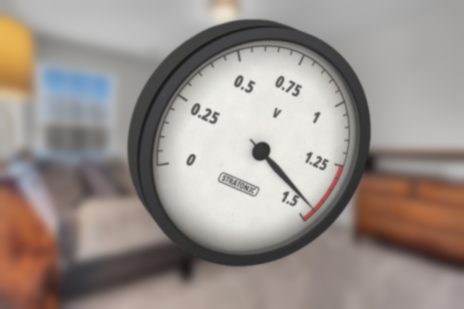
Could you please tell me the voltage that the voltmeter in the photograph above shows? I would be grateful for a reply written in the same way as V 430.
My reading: V 1.45
